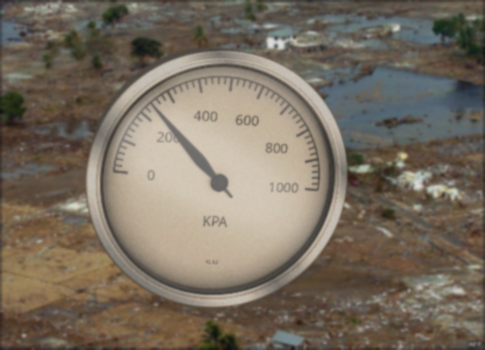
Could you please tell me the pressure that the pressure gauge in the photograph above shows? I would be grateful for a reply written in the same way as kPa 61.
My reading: kPa 240
